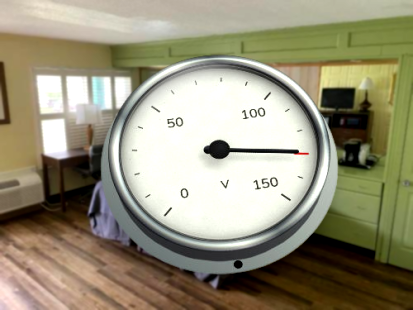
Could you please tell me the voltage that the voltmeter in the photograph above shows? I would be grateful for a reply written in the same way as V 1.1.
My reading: V 130
